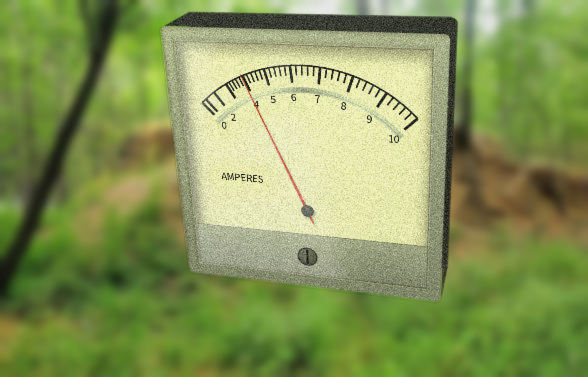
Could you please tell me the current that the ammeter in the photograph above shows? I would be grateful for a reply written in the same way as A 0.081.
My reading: A 4
